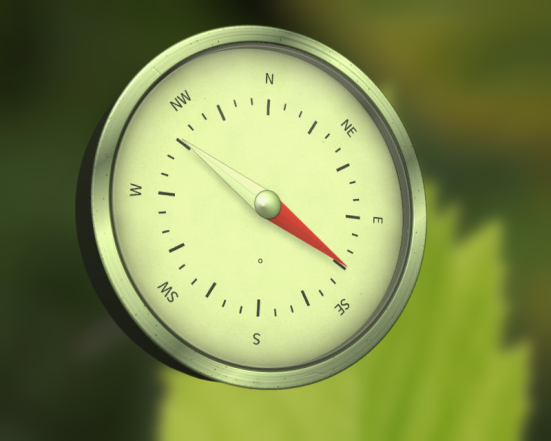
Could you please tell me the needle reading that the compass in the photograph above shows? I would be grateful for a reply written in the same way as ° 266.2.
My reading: ° 120
